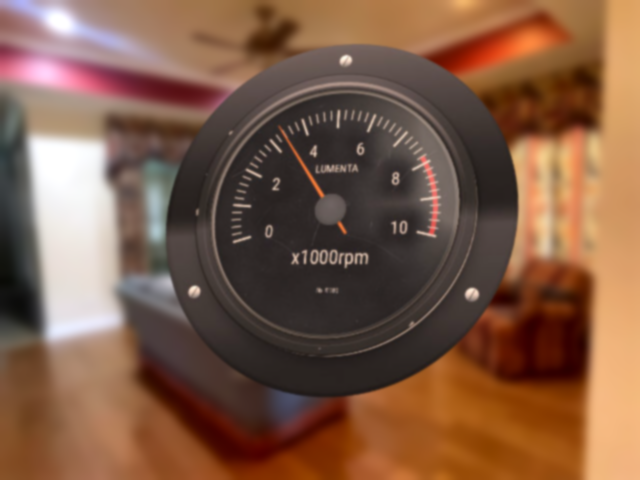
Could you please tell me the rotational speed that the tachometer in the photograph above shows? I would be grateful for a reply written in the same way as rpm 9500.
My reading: rpm 3400
